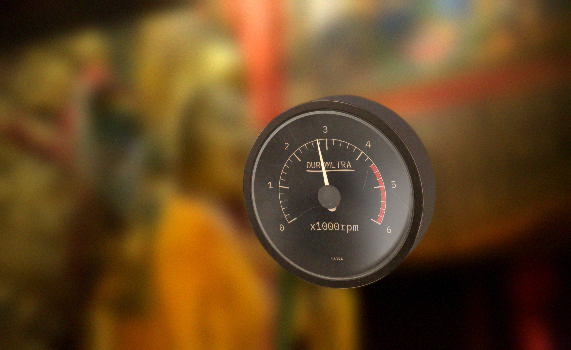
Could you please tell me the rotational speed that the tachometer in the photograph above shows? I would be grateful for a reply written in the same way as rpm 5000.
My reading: rpm 2800
